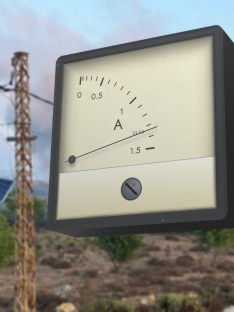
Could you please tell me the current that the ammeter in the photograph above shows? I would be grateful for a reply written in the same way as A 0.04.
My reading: A 1.35
